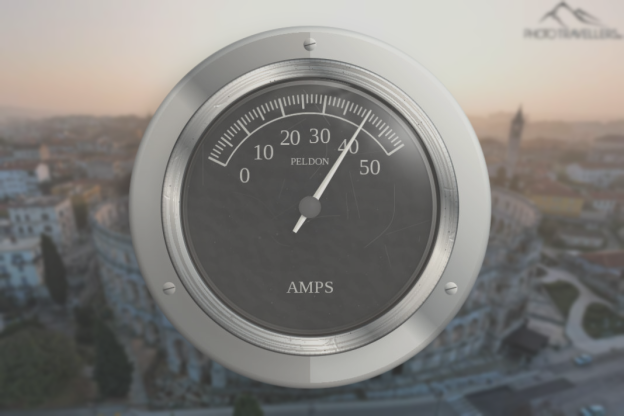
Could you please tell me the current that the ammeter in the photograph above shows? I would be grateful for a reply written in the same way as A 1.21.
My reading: A 40
